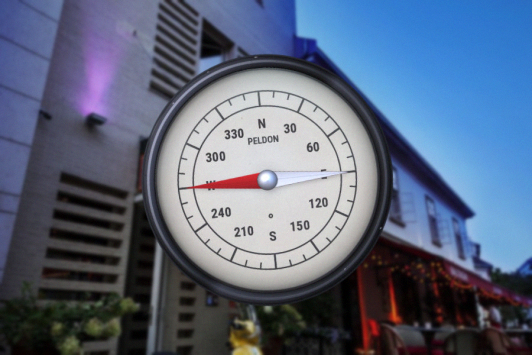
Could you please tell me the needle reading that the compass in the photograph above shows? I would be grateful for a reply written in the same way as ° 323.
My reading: ° 270
